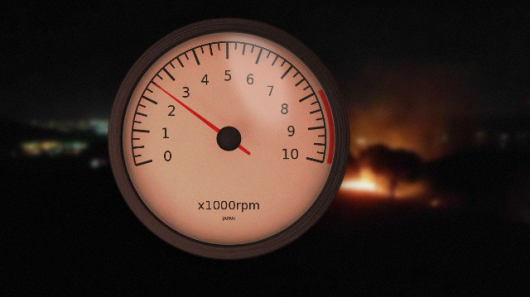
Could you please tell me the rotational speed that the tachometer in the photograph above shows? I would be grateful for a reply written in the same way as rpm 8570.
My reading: rpm 2500
